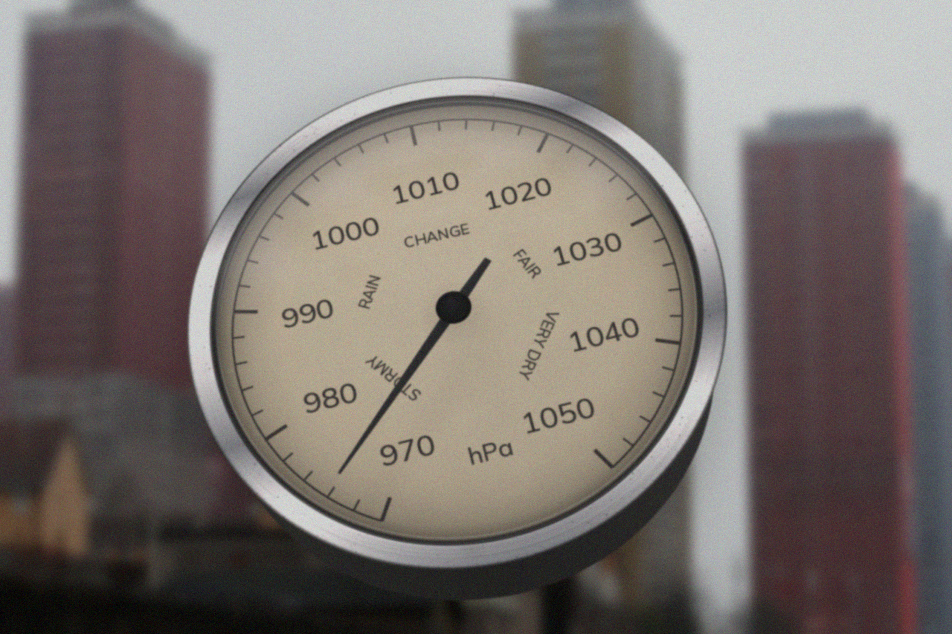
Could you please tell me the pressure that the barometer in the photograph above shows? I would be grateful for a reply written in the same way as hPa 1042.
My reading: hPa 974
